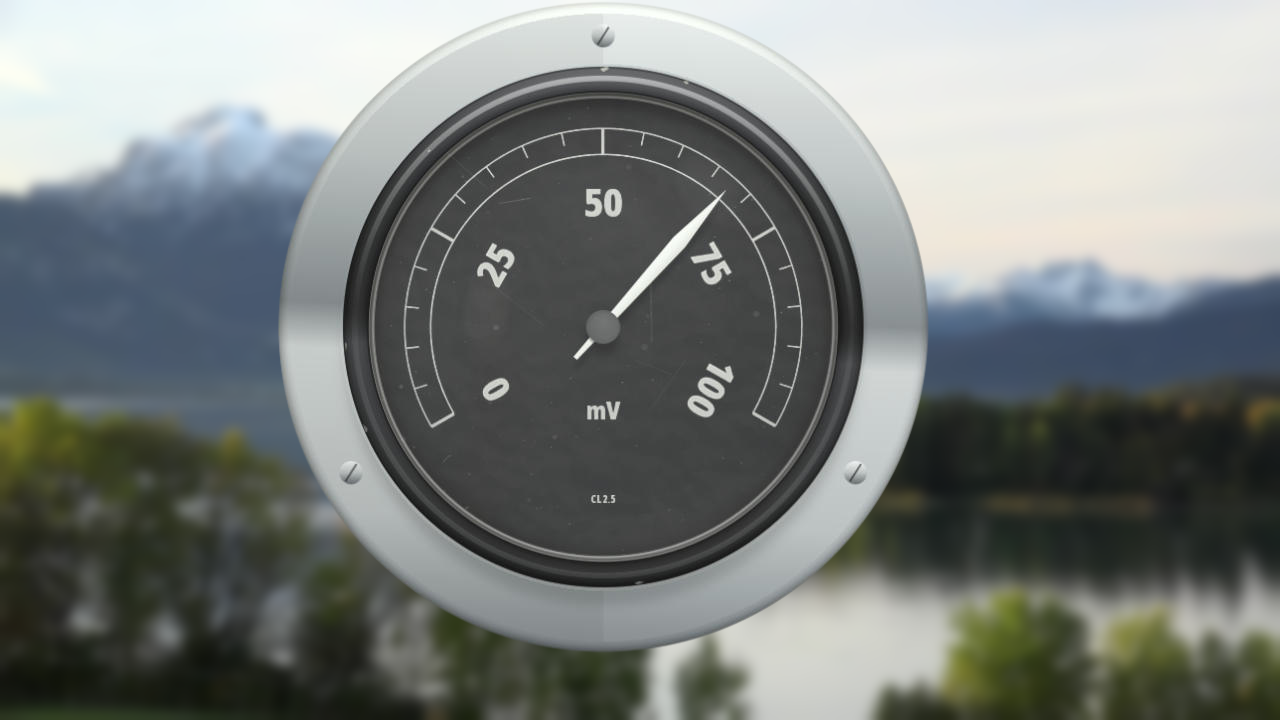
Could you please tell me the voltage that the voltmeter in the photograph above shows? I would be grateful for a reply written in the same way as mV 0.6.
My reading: mV 67.5
